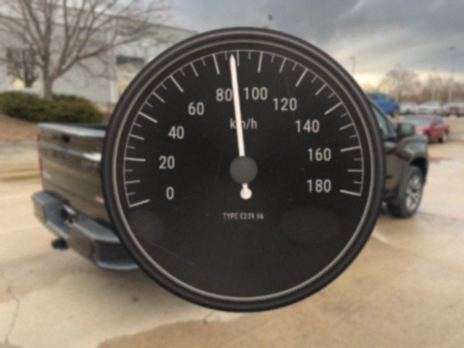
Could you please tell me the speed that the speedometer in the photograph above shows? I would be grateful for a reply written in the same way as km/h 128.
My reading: km/h 87.5
